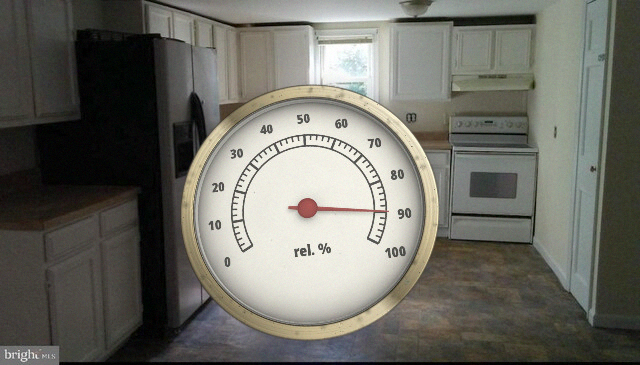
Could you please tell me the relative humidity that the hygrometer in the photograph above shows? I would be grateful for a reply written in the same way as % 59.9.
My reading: % 90
